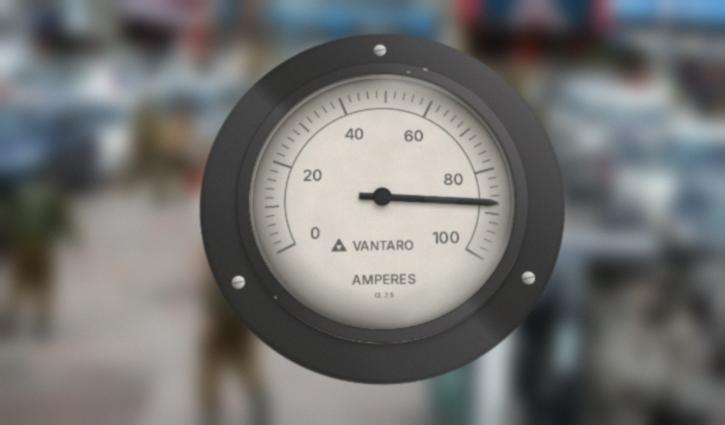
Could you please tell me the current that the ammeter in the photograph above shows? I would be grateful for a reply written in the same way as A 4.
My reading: A 88
